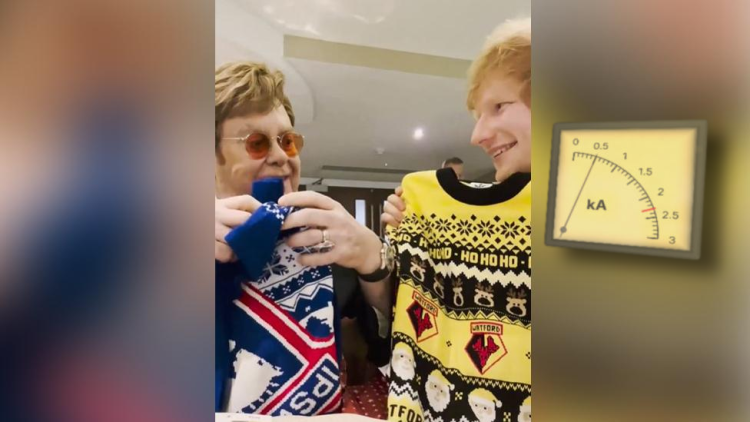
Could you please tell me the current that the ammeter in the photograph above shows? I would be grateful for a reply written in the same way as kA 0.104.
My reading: kA 0.5
